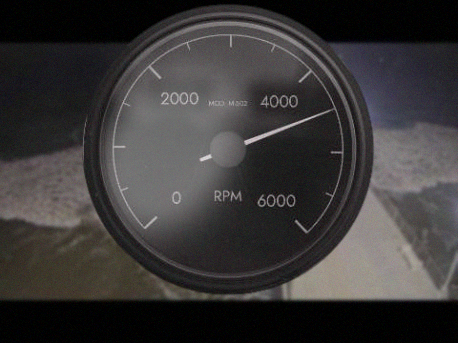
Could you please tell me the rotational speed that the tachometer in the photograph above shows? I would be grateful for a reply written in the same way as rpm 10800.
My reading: rpm 4500
